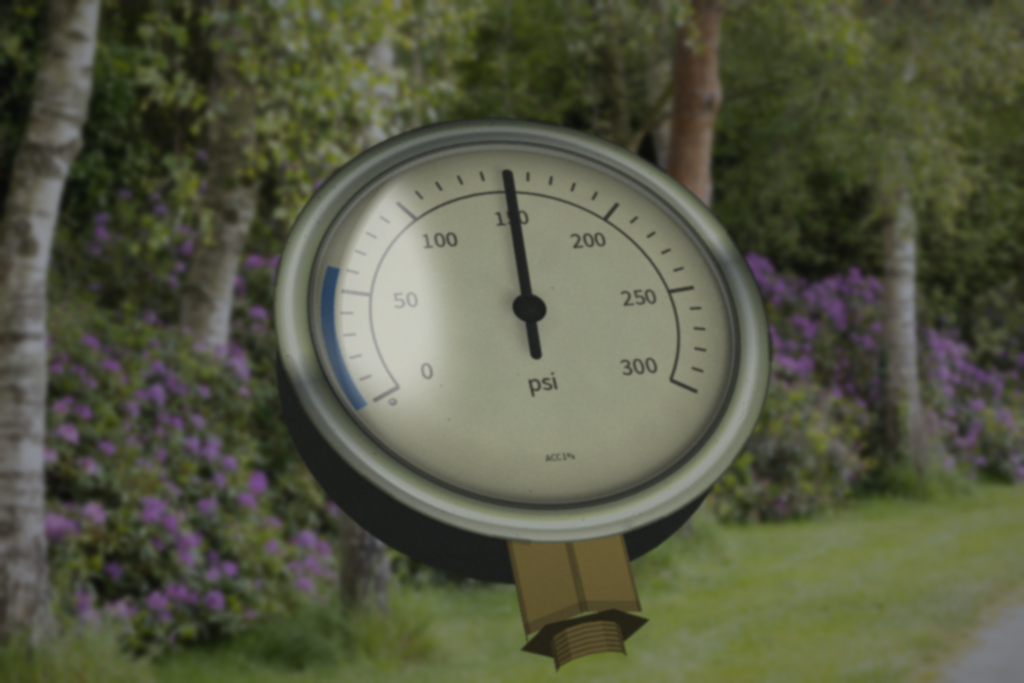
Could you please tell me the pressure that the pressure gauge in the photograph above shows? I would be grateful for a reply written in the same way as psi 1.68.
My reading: psi 150
